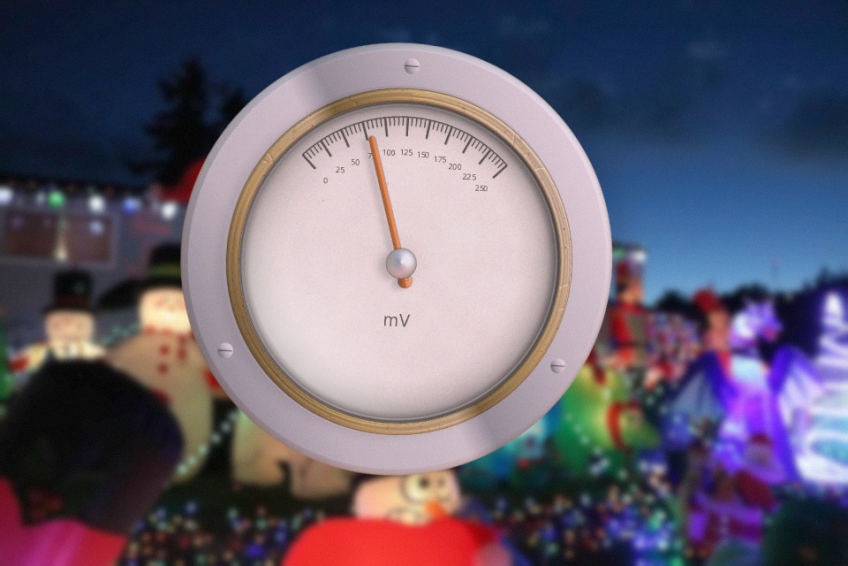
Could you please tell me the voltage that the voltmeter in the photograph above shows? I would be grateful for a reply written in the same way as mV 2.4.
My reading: mV 80
